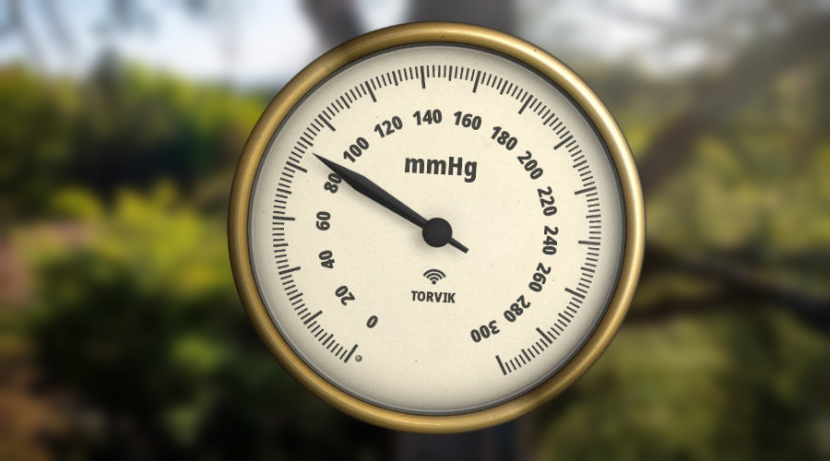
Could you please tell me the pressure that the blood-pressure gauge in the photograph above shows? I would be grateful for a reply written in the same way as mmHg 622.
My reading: mmHg 88
